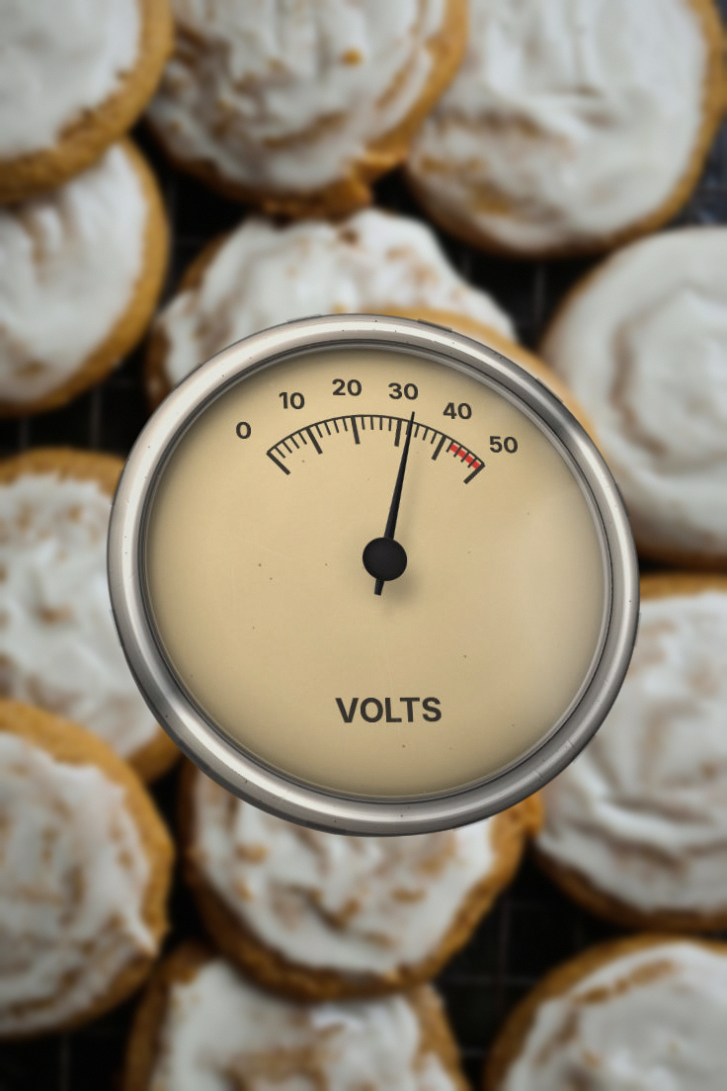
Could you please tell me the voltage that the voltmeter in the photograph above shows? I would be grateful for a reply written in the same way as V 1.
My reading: V 32
